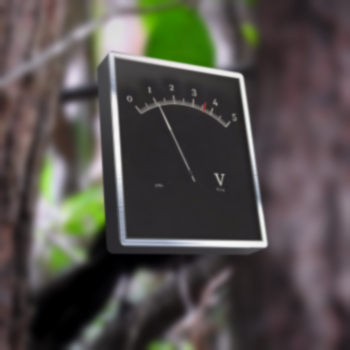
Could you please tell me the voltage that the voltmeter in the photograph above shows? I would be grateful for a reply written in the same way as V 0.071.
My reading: V 1
